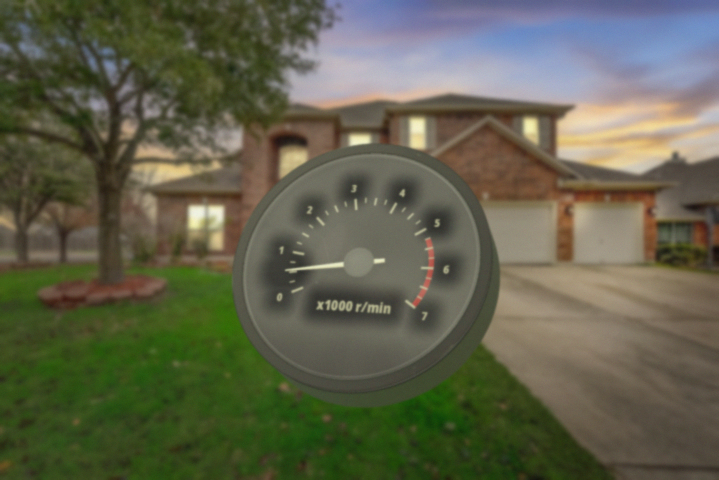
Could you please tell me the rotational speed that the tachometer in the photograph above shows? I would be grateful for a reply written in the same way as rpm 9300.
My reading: rpm 500
